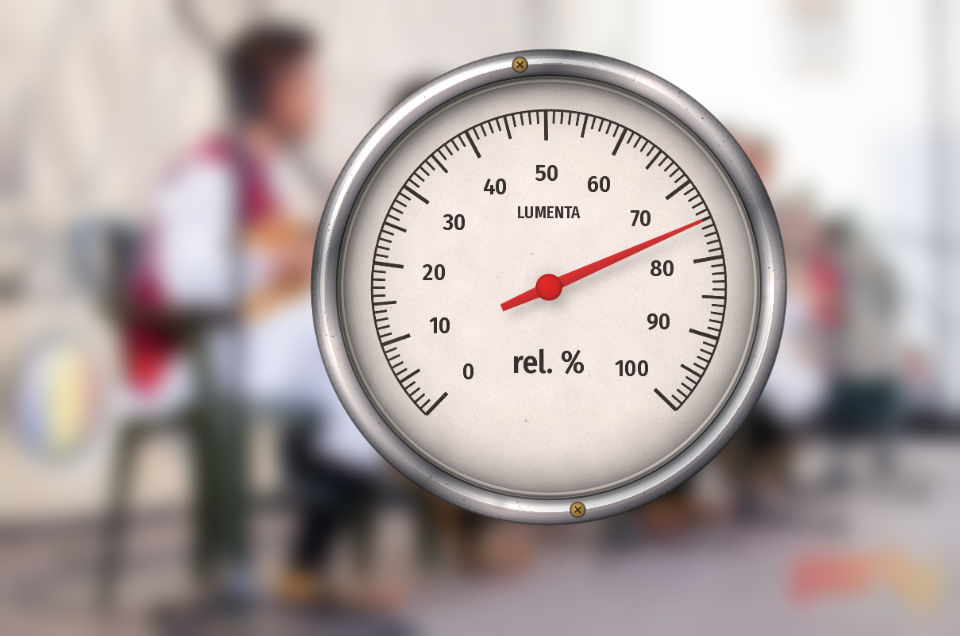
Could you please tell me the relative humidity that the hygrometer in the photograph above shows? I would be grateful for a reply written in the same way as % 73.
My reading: % 75
